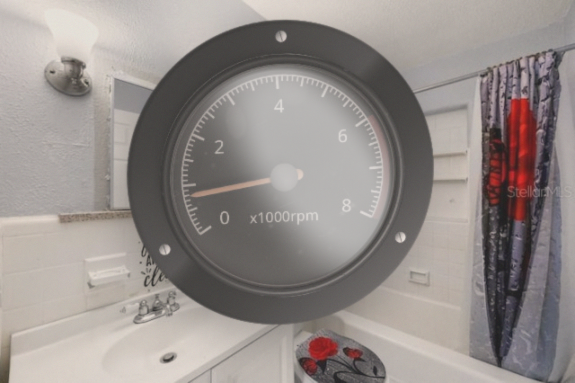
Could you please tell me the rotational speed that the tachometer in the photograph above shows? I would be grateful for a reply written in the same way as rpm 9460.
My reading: rpm 800
